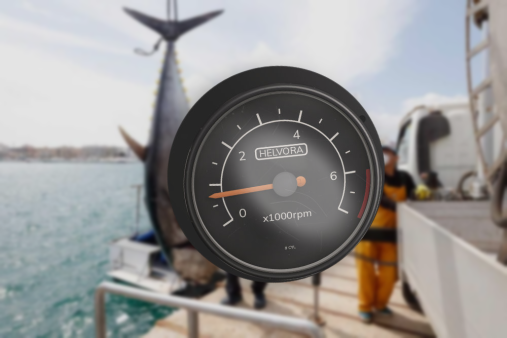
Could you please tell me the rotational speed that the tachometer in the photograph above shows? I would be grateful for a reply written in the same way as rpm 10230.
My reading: rpm 750
